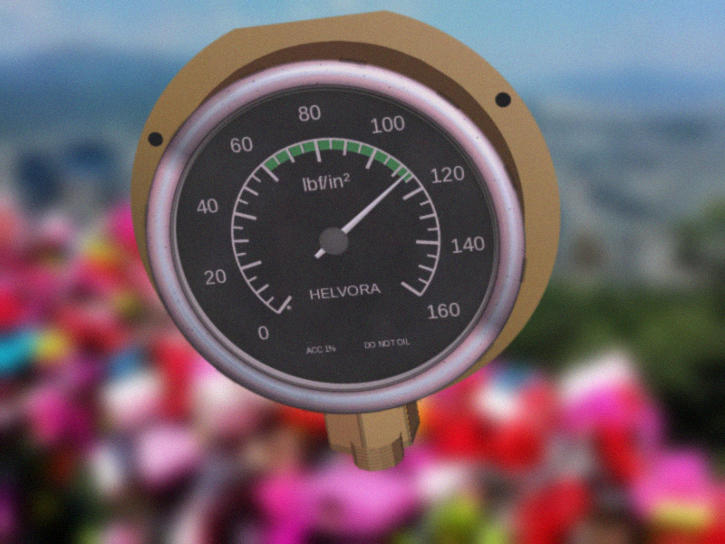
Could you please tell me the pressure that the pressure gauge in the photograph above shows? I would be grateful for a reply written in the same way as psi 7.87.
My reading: psi 112.5
